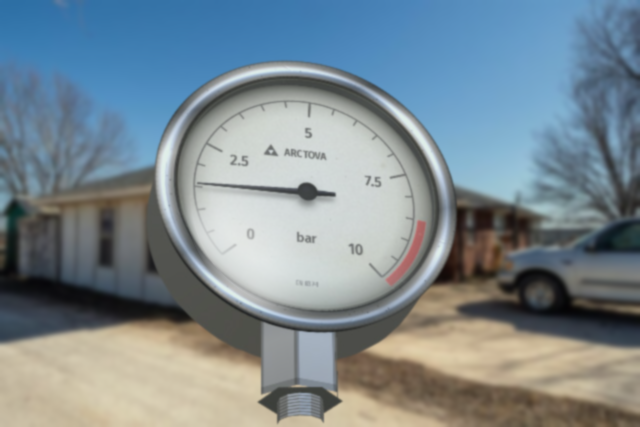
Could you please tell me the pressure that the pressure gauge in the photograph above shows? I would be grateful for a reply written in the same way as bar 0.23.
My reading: bar 1.5
